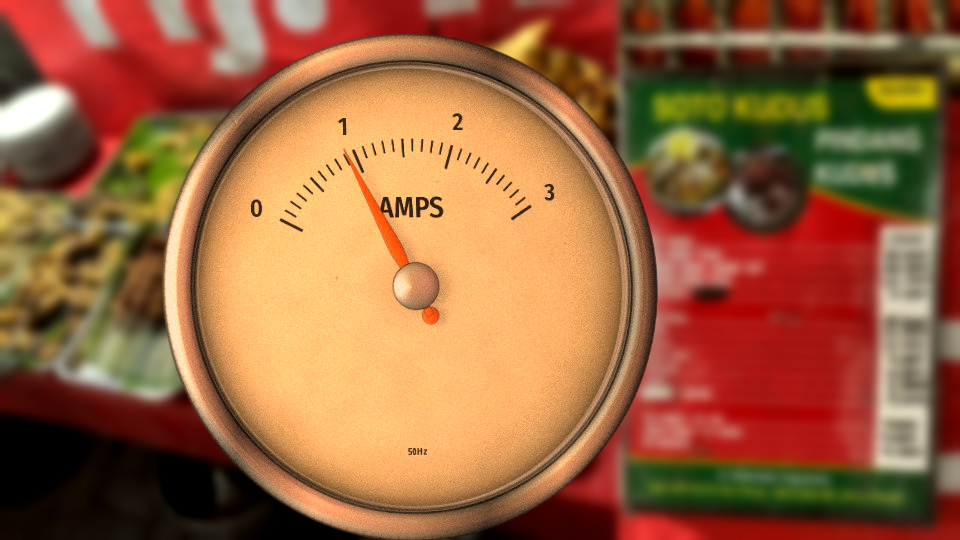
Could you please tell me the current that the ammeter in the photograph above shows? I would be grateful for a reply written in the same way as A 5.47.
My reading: A 0.9
